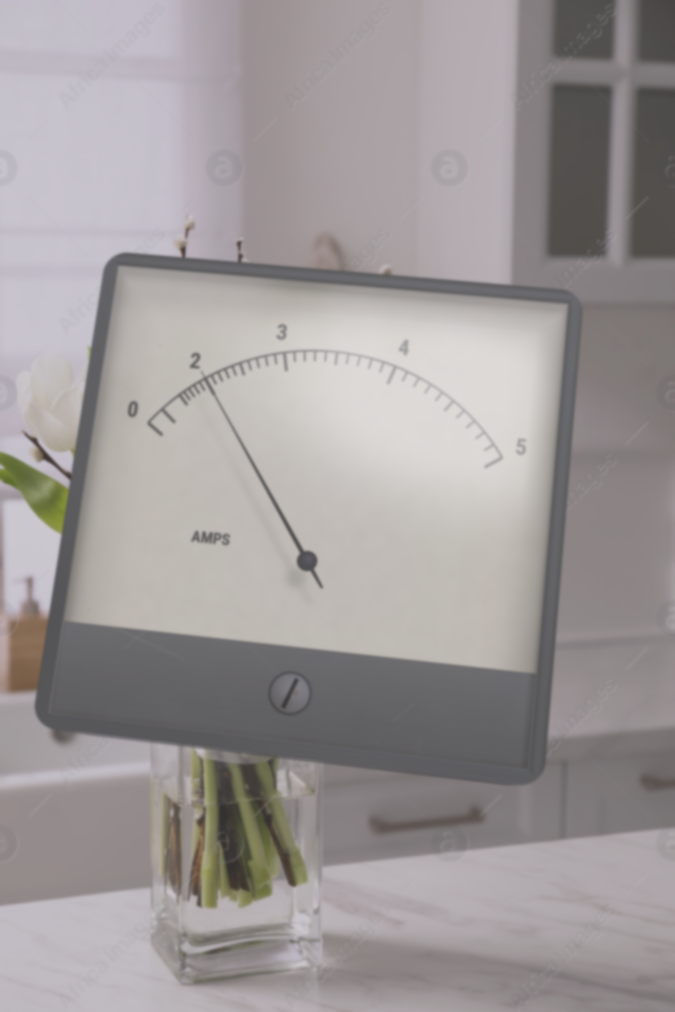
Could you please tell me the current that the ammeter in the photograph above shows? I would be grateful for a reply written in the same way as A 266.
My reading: A 2
